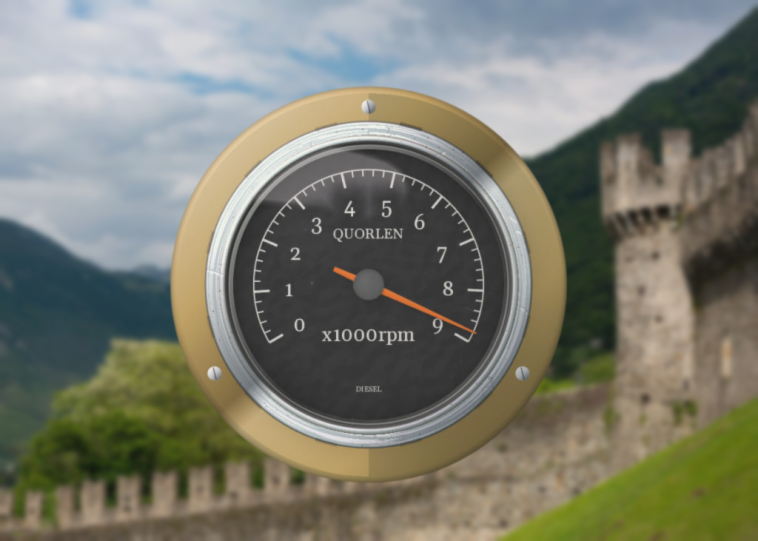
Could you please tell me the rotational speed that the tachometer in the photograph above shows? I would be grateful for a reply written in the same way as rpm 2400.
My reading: rpm 8800
